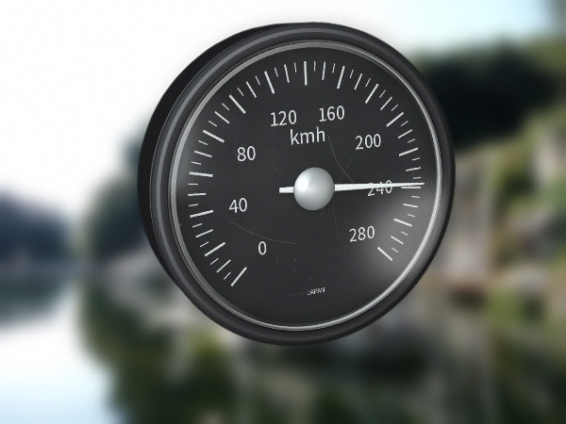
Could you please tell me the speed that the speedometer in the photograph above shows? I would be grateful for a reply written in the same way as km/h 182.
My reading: km/h 237.5
